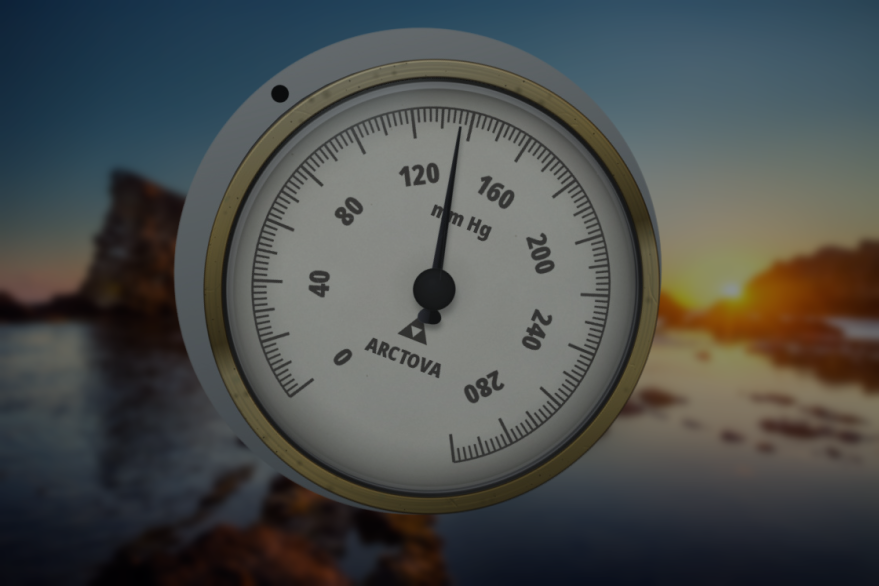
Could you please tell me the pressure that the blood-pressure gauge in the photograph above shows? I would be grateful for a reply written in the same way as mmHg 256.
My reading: mmHg 136
